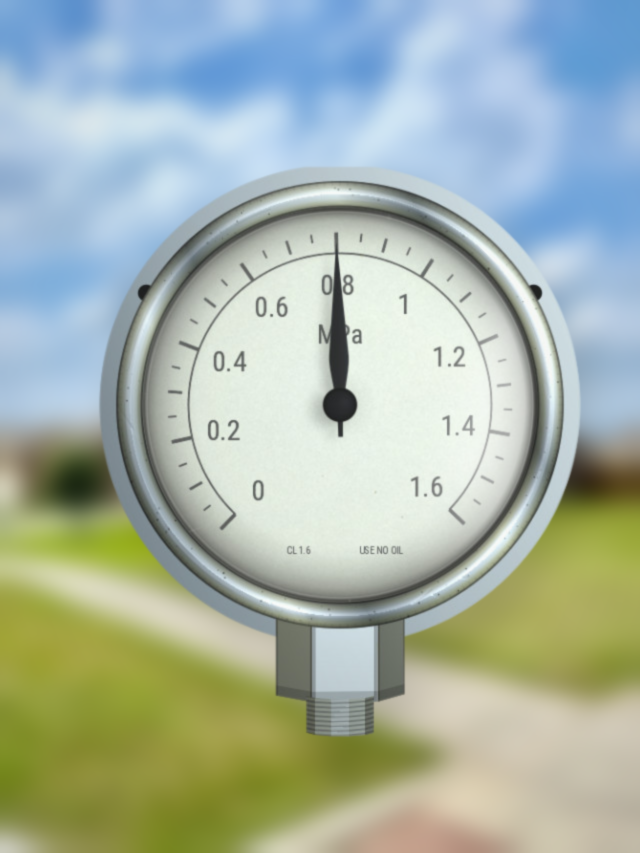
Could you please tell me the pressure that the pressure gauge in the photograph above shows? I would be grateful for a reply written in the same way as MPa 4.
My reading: MPa 0.8
